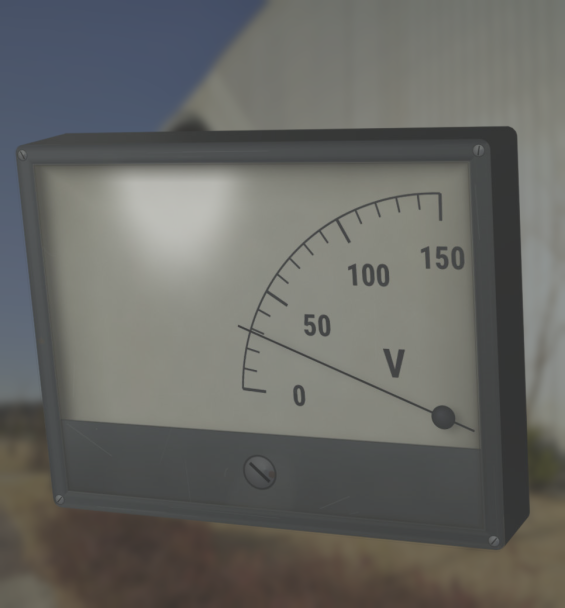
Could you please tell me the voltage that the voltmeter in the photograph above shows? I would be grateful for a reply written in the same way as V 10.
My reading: V 30
